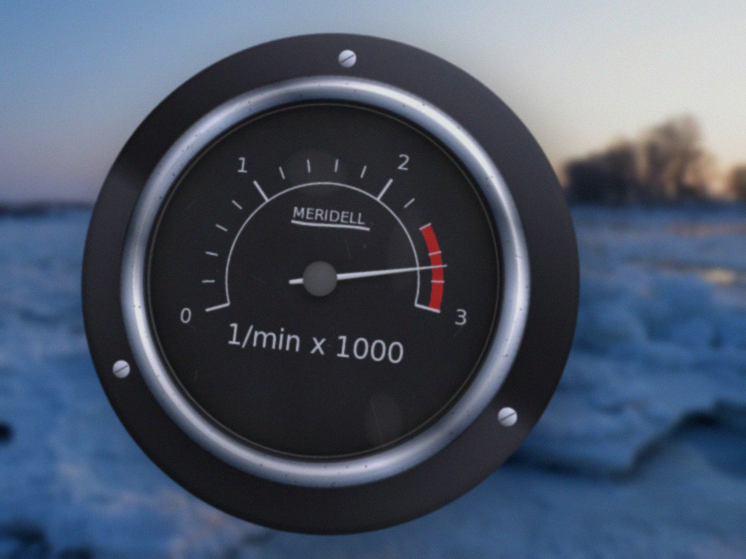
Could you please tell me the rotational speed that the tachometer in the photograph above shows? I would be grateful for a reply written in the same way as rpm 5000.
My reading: rpm 2700
